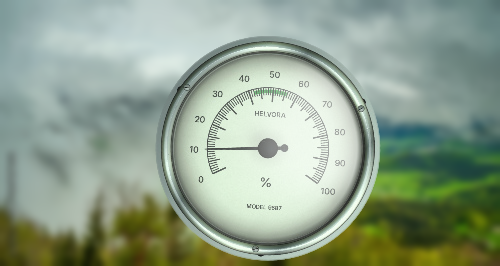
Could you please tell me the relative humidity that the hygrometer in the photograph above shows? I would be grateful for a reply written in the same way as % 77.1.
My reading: % 10
